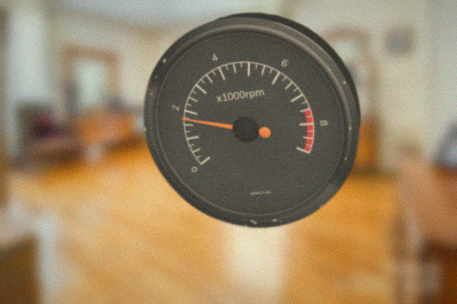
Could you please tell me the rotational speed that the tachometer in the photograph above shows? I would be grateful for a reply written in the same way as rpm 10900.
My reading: rpm 1750
